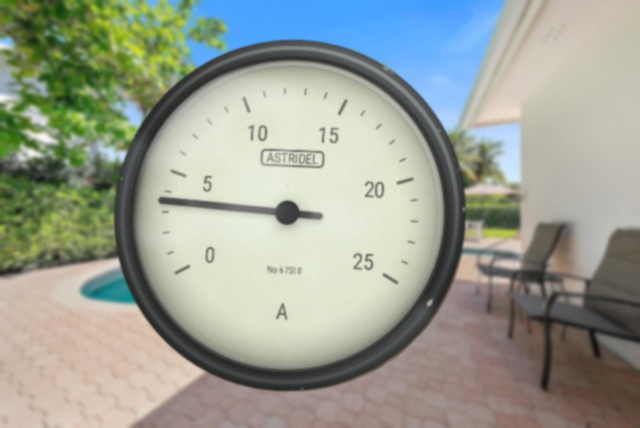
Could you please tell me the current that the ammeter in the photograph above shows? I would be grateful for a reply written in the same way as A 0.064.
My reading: A 3.5
